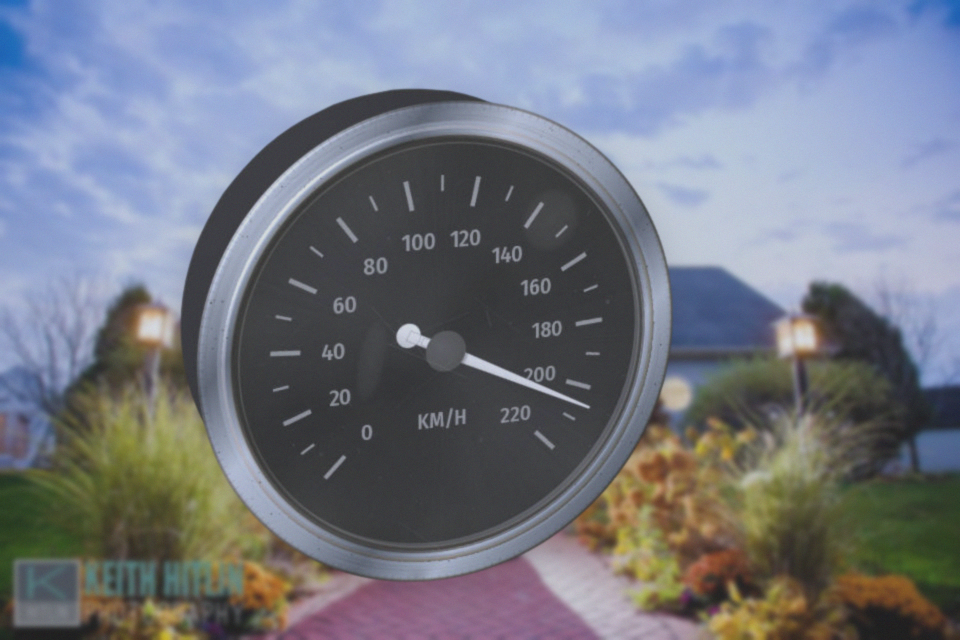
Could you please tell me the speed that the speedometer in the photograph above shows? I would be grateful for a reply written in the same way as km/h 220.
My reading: km/h 205
